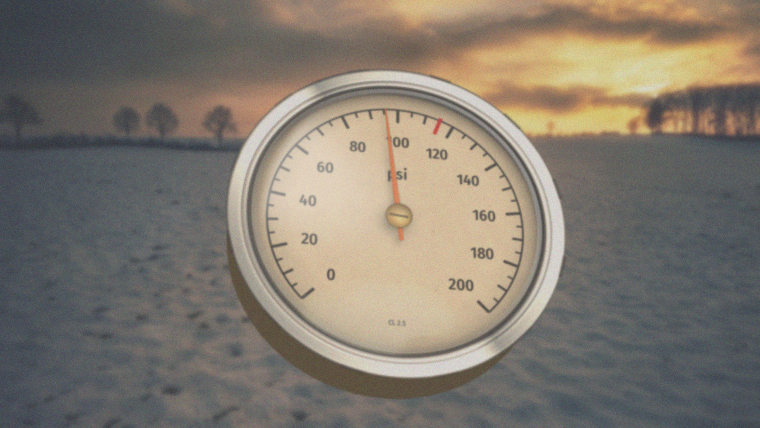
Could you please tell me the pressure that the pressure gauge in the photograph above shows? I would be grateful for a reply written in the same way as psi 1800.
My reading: psi 95
